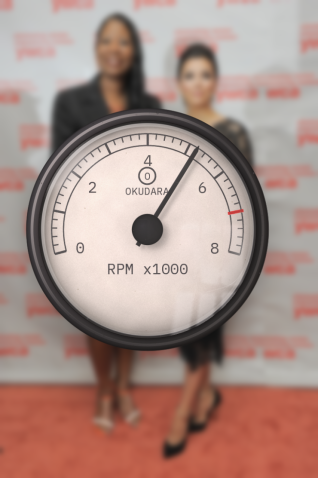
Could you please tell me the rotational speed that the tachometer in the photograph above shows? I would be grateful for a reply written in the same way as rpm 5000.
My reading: rpm 5200
